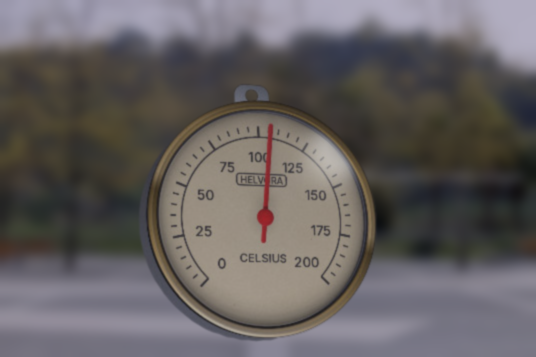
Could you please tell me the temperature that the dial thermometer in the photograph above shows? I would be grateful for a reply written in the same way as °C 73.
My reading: °C 105
